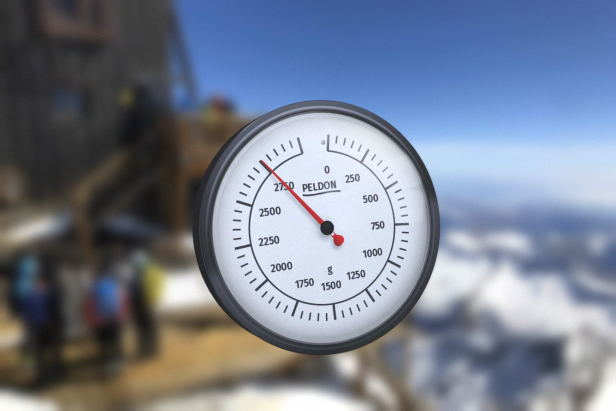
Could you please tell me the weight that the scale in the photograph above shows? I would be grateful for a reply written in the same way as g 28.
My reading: g 2750
